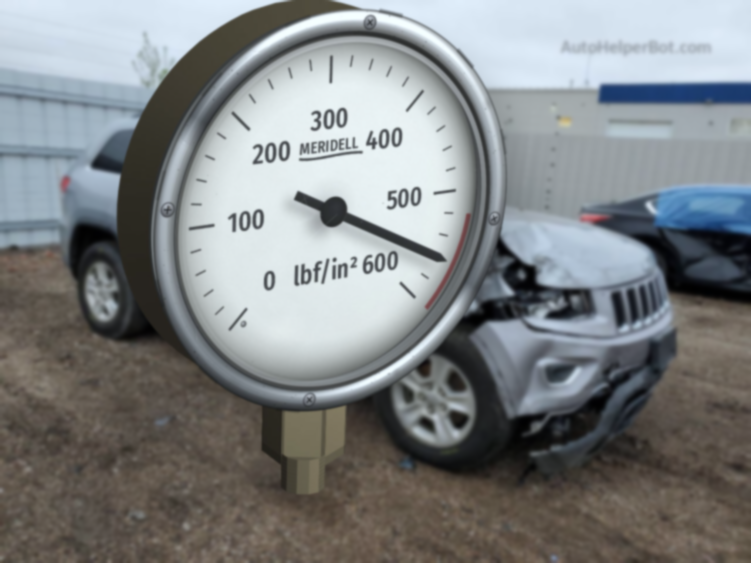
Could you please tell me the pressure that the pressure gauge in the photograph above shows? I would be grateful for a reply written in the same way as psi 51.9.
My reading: psi 560
